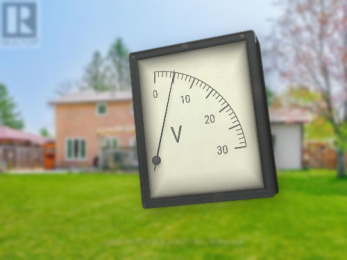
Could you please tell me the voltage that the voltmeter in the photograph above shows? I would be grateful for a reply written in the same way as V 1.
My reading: V 5
